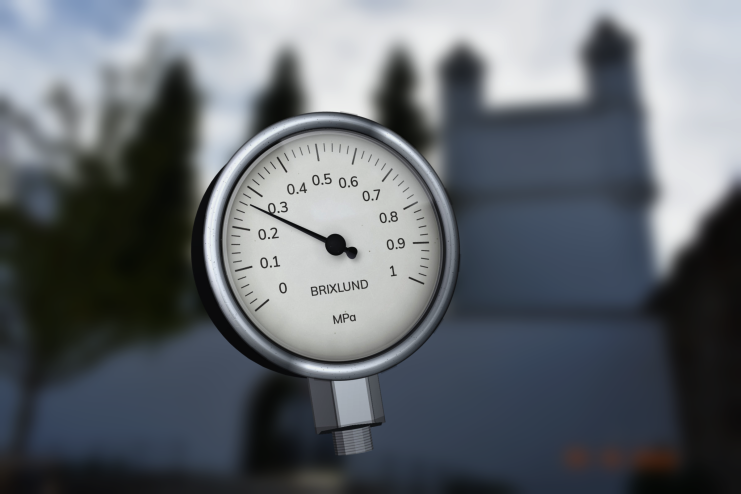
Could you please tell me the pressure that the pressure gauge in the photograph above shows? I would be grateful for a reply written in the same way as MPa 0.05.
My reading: MPa 0.26
